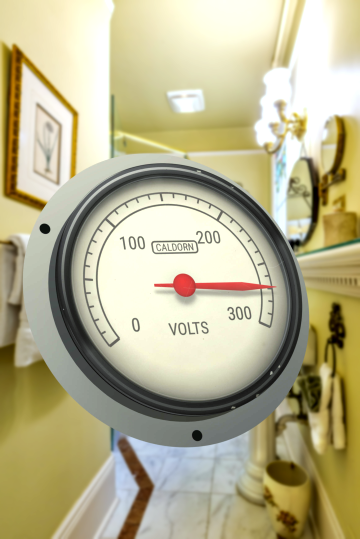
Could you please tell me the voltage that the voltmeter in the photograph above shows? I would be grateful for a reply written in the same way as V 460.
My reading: V 270
